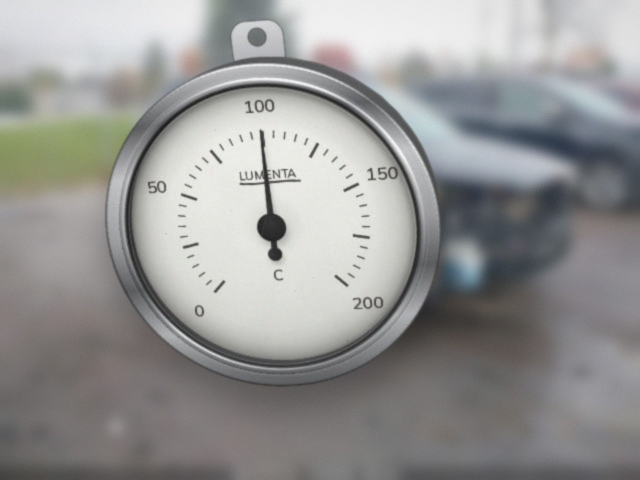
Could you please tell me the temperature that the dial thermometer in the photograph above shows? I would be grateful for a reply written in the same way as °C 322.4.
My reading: °C 100
